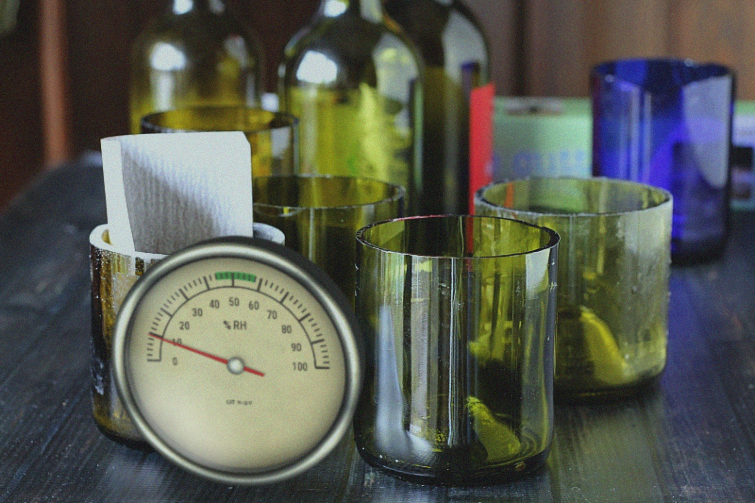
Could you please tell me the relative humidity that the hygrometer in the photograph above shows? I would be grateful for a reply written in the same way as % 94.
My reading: % 10
